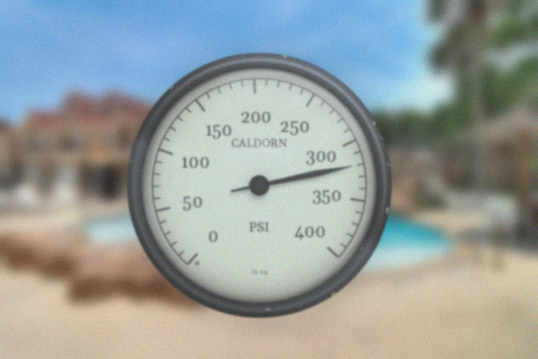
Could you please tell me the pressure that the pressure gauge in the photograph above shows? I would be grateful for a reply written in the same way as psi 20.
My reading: psi 320
